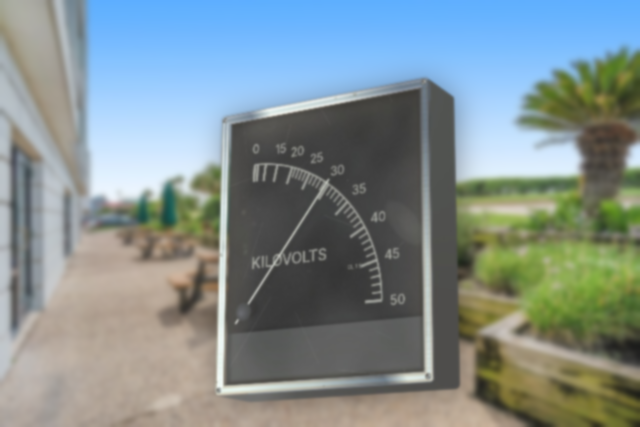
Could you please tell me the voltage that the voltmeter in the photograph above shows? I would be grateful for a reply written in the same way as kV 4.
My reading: kV 30
